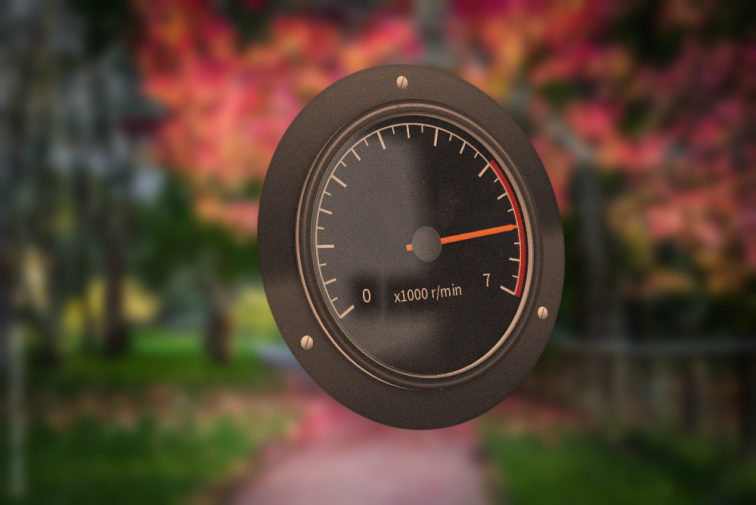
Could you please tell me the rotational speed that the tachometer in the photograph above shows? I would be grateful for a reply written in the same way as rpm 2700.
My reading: rpm 6000
